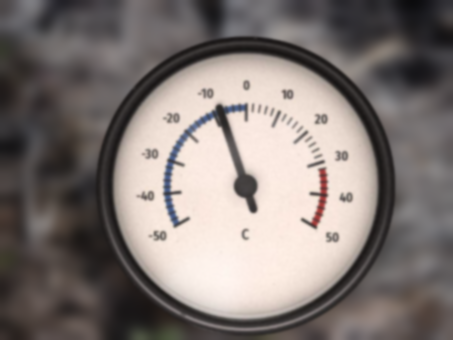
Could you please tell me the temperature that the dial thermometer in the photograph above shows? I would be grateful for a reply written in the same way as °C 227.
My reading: °C -8
